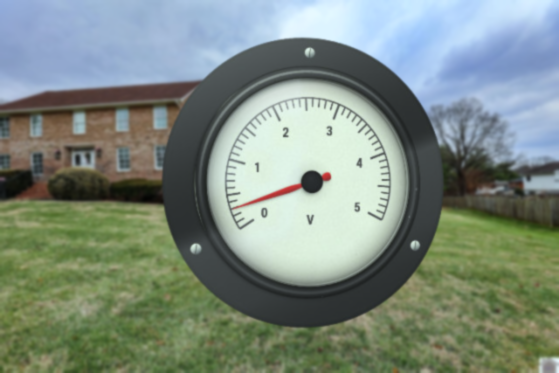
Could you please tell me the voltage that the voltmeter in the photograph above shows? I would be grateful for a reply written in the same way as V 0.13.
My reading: V 0.3
